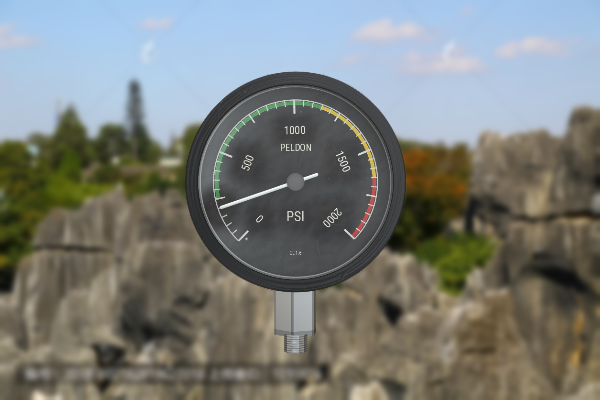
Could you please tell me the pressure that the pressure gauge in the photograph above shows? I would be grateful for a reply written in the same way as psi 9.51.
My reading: psi 200
